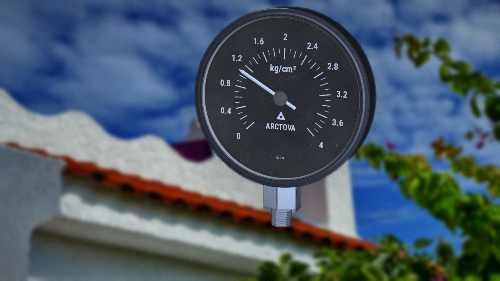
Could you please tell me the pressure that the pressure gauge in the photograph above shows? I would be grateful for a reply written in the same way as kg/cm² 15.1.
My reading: kg/cm² 1.1
